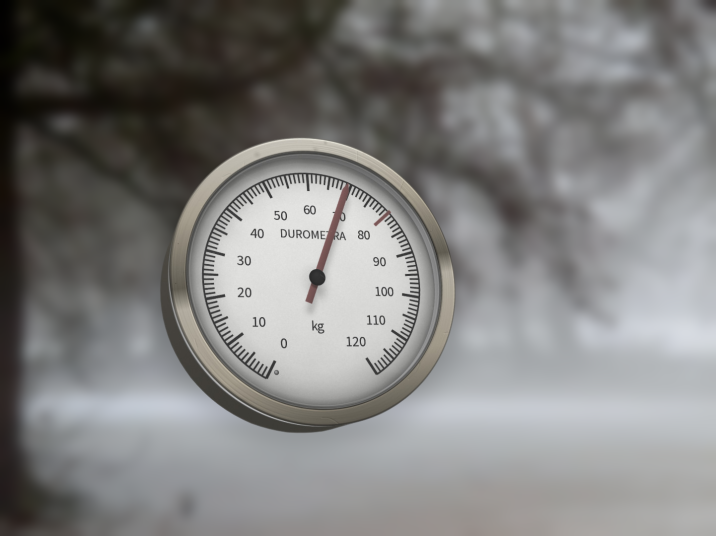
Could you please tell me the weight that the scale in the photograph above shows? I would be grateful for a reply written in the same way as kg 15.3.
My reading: kg 69
